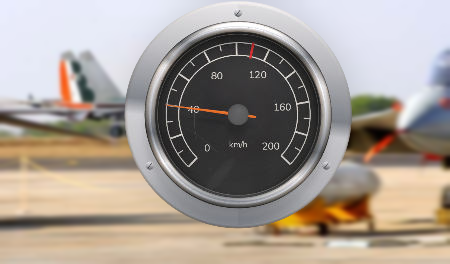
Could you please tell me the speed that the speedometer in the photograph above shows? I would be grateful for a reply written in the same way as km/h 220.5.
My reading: km/h 40
